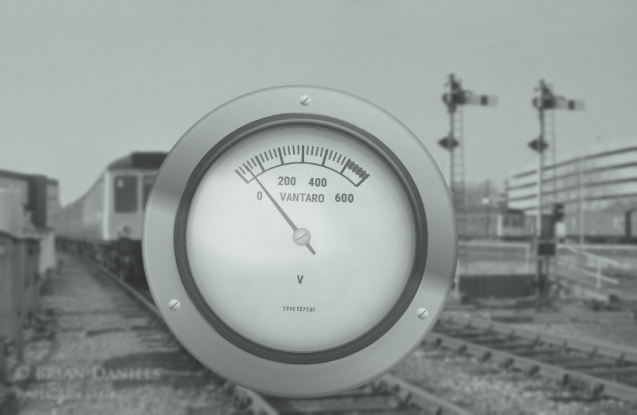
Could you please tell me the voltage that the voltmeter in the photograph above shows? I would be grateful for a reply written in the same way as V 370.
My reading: V 40
